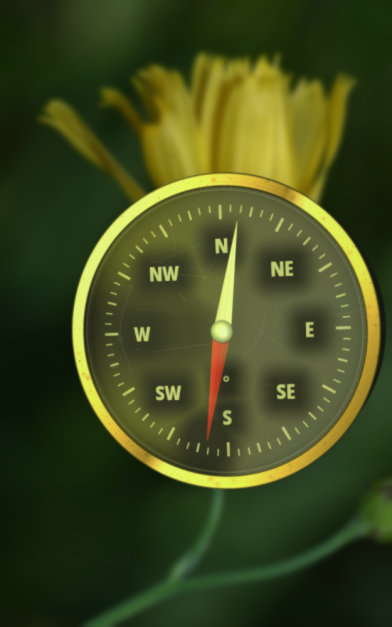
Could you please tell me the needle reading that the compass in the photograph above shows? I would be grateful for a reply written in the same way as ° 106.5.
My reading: ° 190
